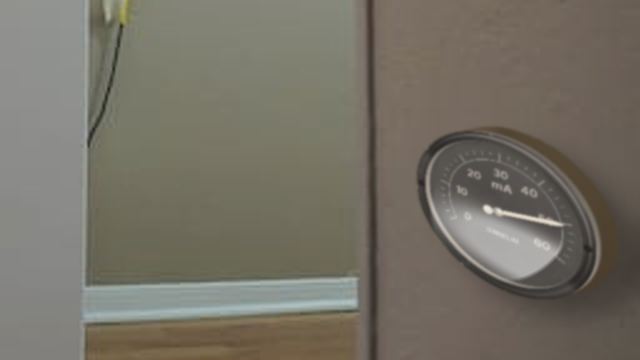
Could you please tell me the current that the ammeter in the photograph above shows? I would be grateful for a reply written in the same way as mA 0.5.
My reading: mA 50
